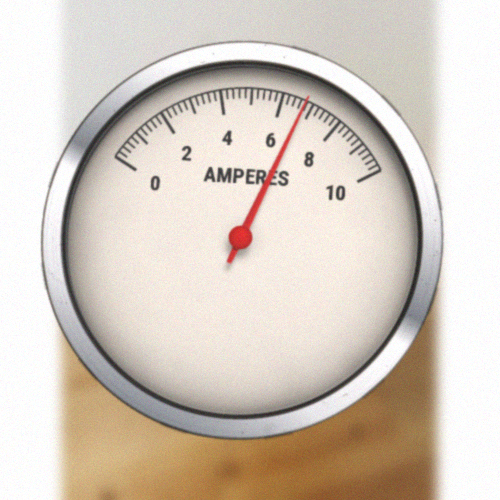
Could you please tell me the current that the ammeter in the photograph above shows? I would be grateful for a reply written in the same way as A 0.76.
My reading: A 6.8
